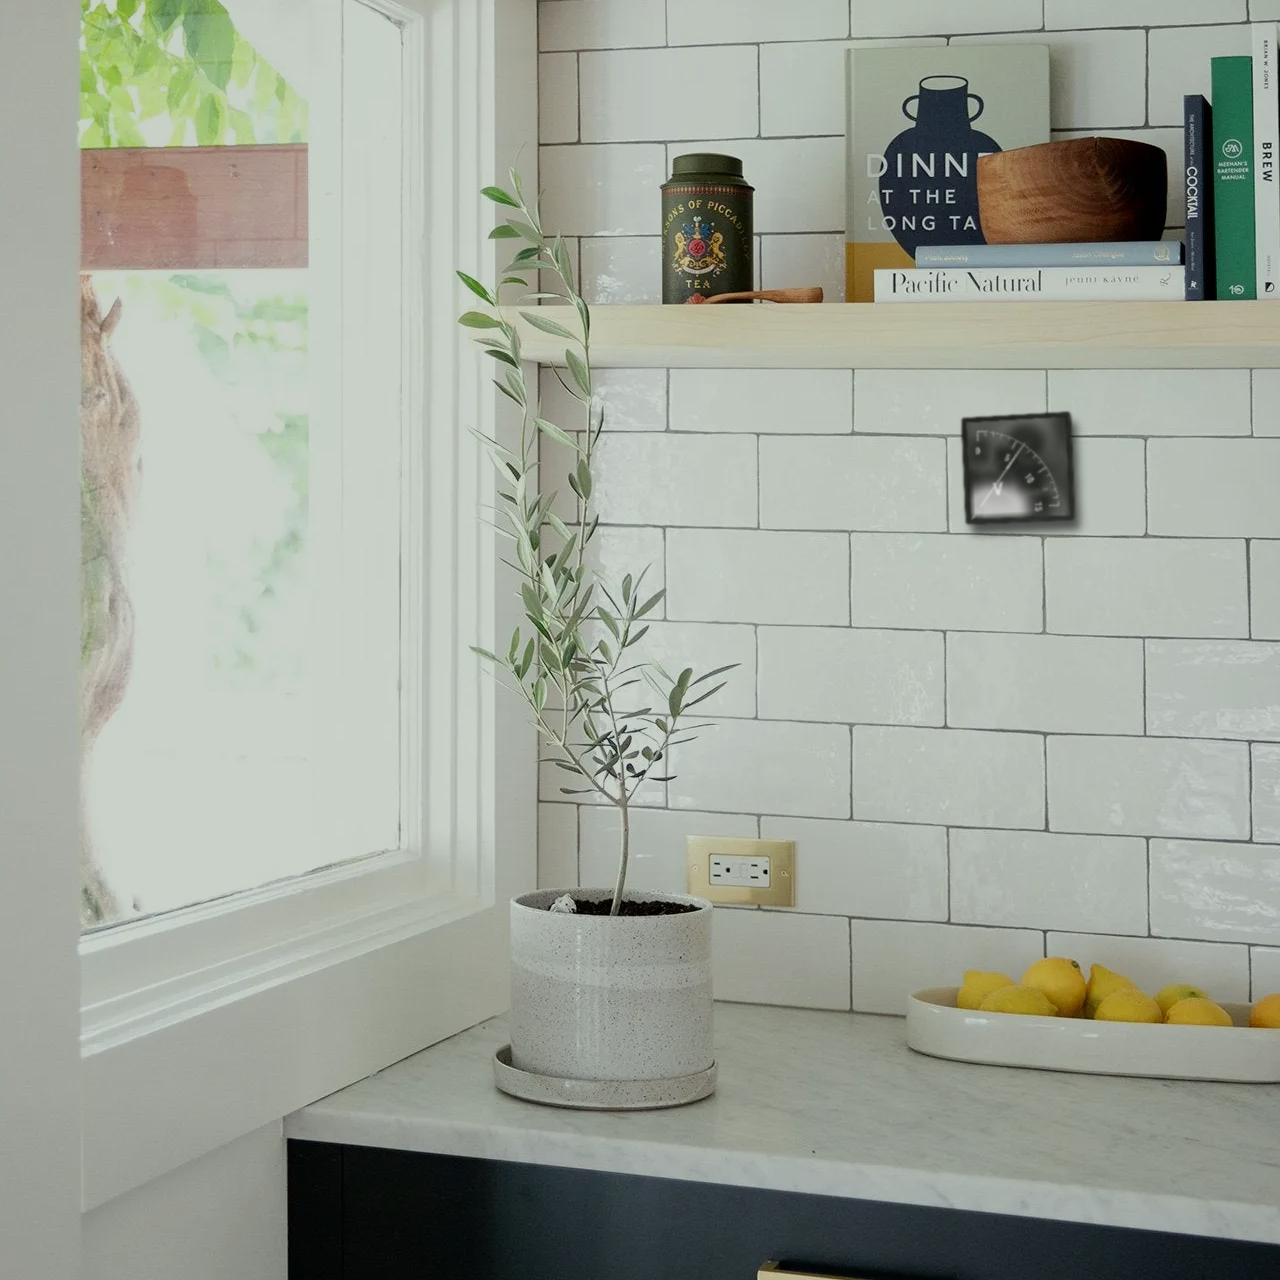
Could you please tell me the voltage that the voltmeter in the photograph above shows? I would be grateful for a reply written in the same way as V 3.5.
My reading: V 6
